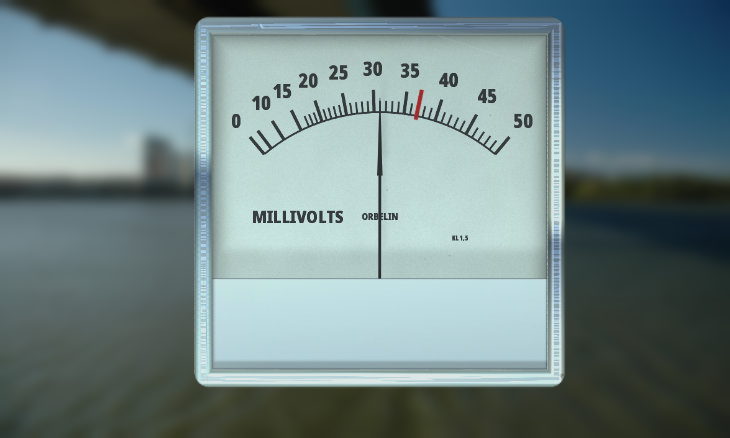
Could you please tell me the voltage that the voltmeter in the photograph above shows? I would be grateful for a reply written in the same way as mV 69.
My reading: mV 31
